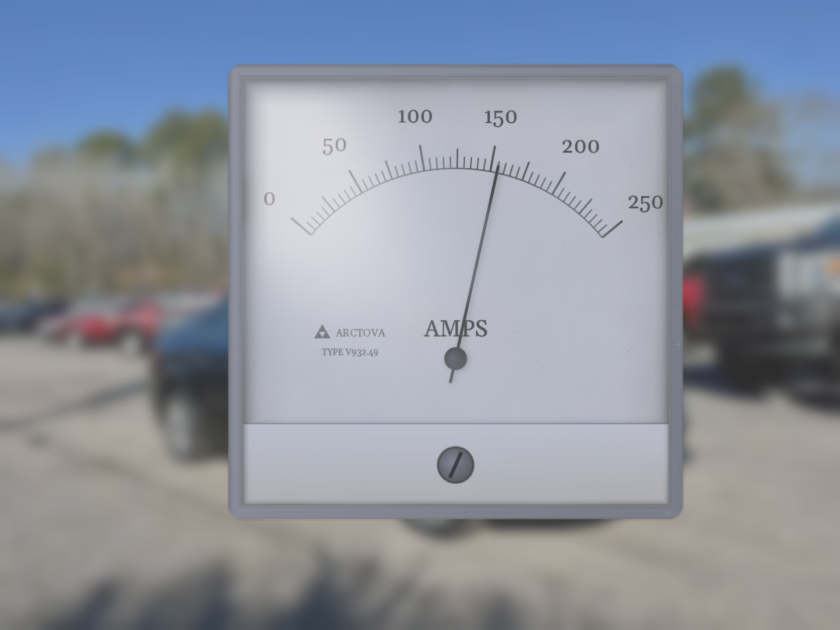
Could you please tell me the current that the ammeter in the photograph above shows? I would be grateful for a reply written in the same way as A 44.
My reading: A 155
